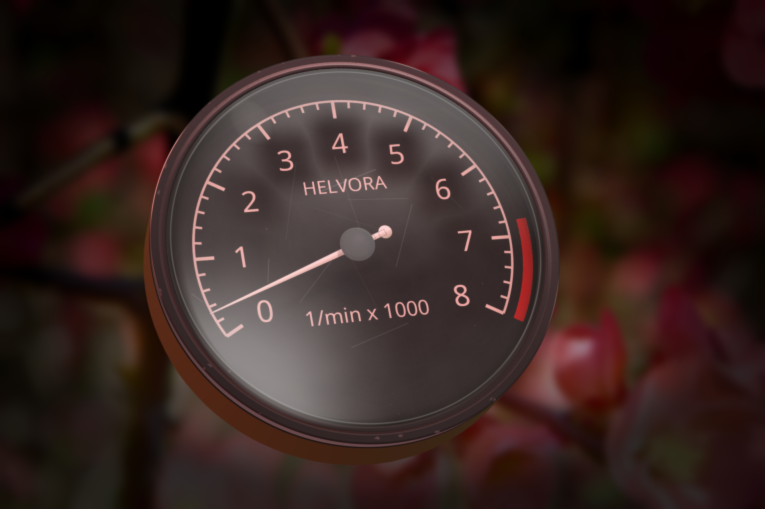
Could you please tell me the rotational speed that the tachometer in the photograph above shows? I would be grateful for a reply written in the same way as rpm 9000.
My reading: rpm 300
